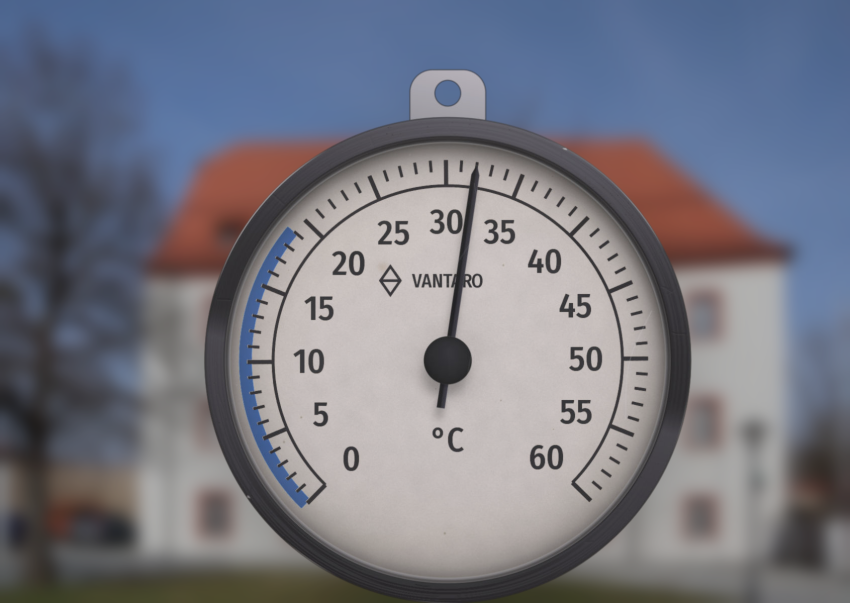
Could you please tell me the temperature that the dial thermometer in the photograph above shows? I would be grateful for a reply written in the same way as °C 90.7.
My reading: °C 32
